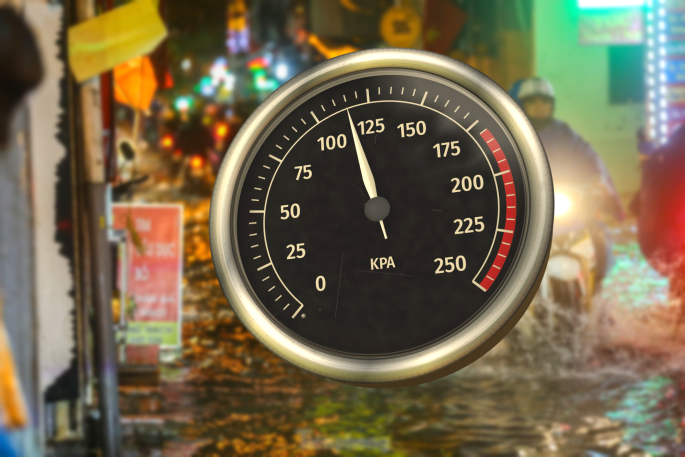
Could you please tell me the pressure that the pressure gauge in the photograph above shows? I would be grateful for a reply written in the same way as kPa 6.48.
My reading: kPa 115
